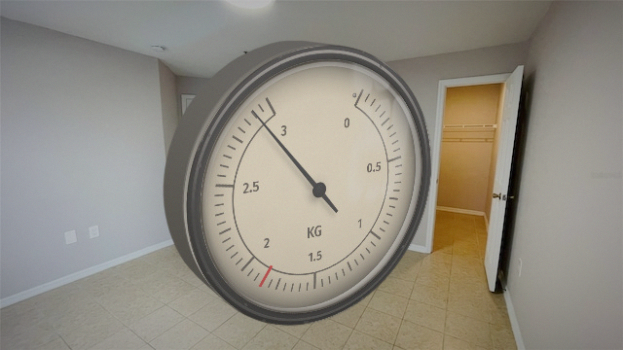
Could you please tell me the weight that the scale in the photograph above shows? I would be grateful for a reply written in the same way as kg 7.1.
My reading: kg 2.9
